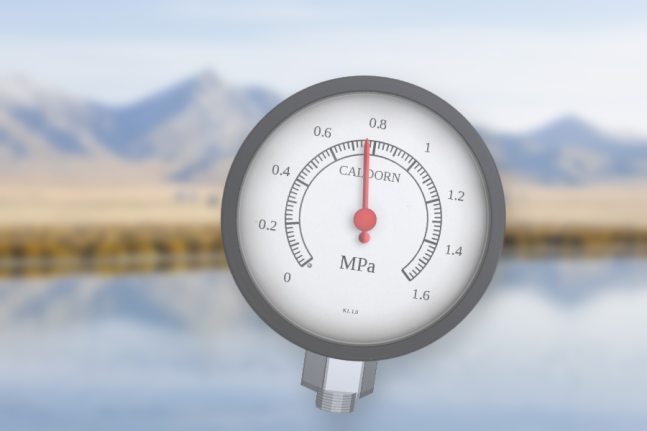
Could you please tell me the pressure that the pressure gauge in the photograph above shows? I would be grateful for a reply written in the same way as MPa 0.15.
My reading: MPa 0.76
